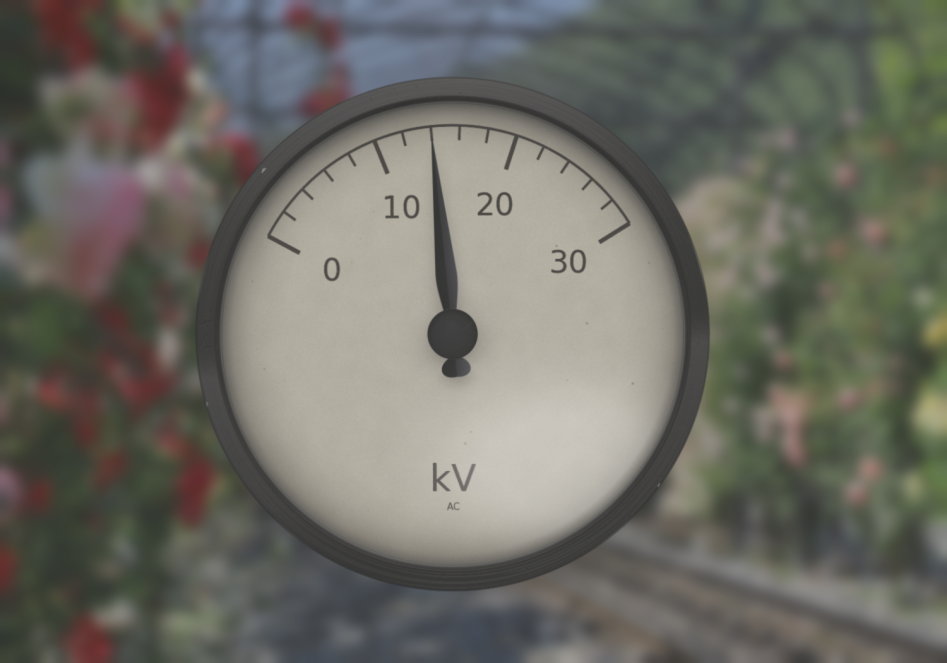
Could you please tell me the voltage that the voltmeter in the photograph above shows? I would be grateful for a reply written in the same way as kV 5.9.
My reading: kV 14
